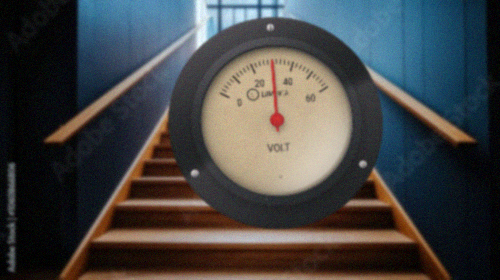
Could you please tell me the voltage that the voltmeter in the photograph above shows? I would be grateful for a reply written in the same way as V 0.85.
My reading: V 30
